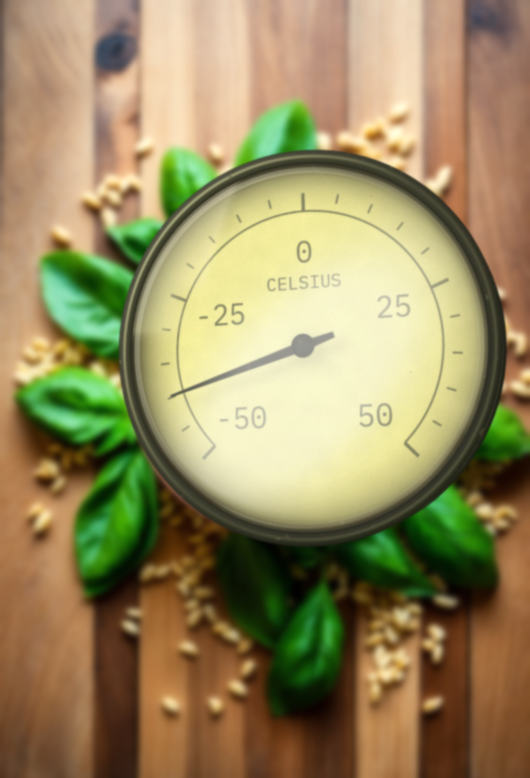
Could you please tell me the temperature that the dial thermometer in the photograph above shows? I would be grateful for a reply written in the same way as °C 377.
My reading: °C -40
